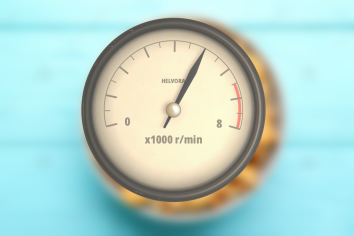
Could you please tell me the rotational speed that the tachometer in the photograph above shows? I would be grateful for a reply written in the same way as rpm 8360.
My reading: rpm 5000
